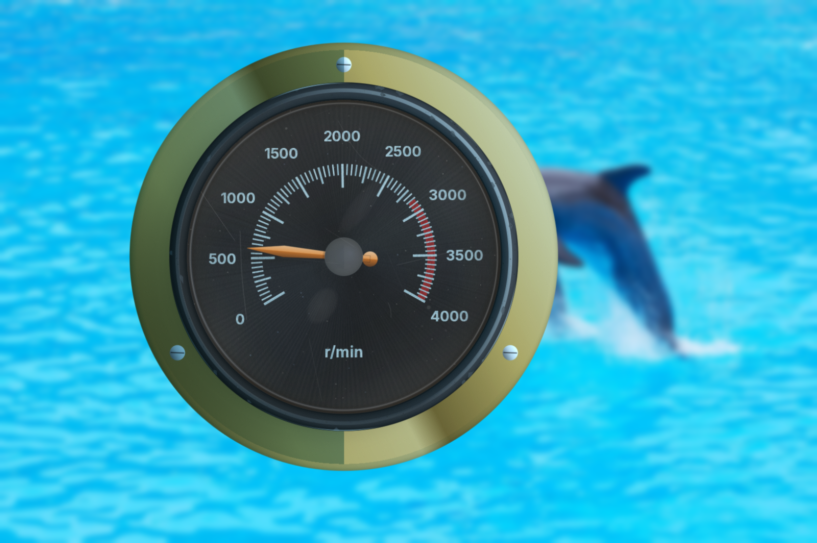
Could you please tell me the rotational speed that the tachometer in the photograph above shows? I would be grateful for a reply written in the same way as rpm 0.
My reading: rpm 600
